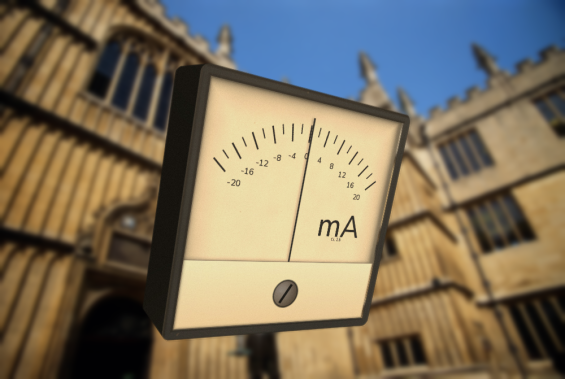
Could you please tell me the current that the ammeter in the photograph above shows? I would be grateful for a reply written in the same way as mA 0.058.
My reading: mA 0
